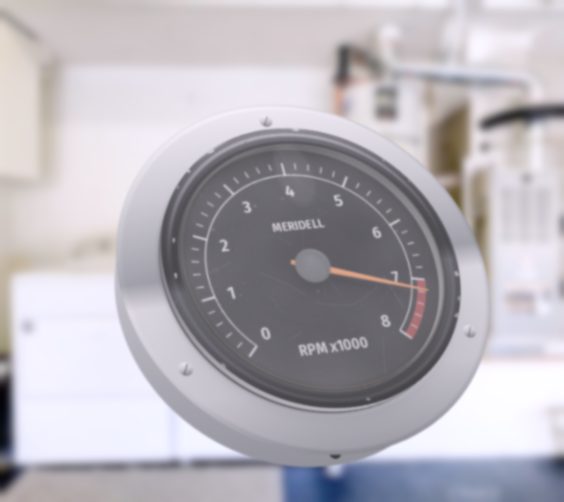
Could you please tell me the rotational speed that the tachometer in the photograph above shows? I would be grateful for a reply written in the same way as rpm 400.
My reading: rpm 7200
